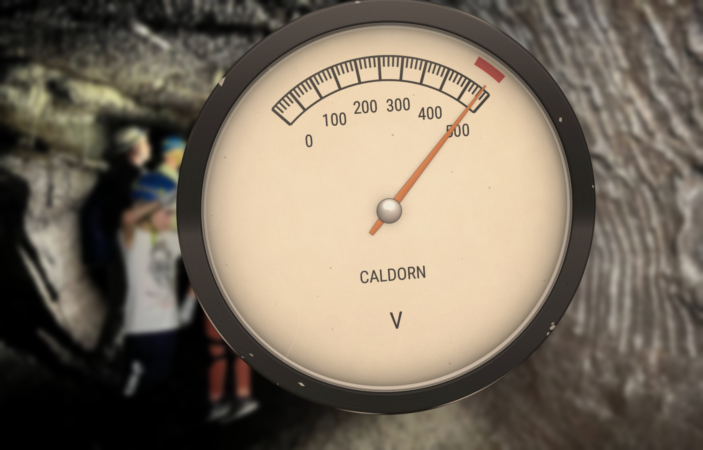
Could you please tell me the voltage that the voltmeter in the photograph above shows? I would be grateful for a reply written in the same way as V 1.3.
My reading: V 480
